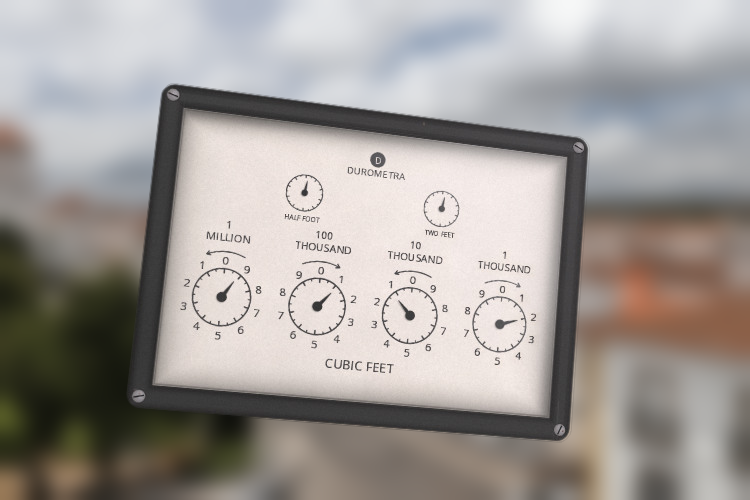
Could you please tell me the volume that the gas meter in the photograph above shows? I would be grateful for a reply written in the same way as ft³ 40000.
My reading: ft³ 911200
